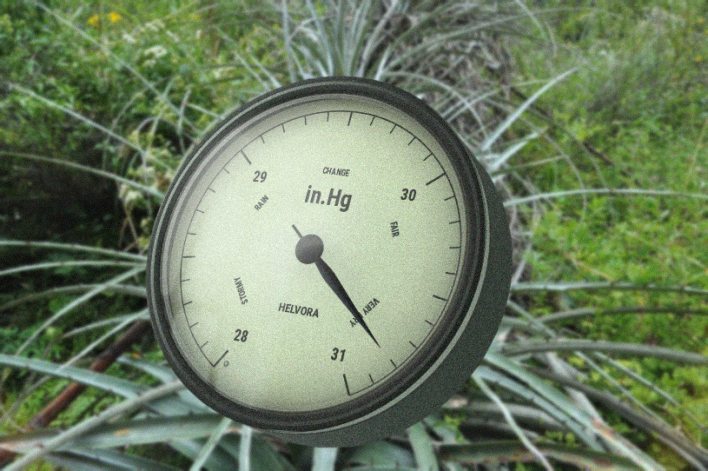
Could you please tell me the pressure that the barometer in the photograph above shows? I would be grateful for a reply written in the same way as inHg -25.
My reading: inHg 30.8
